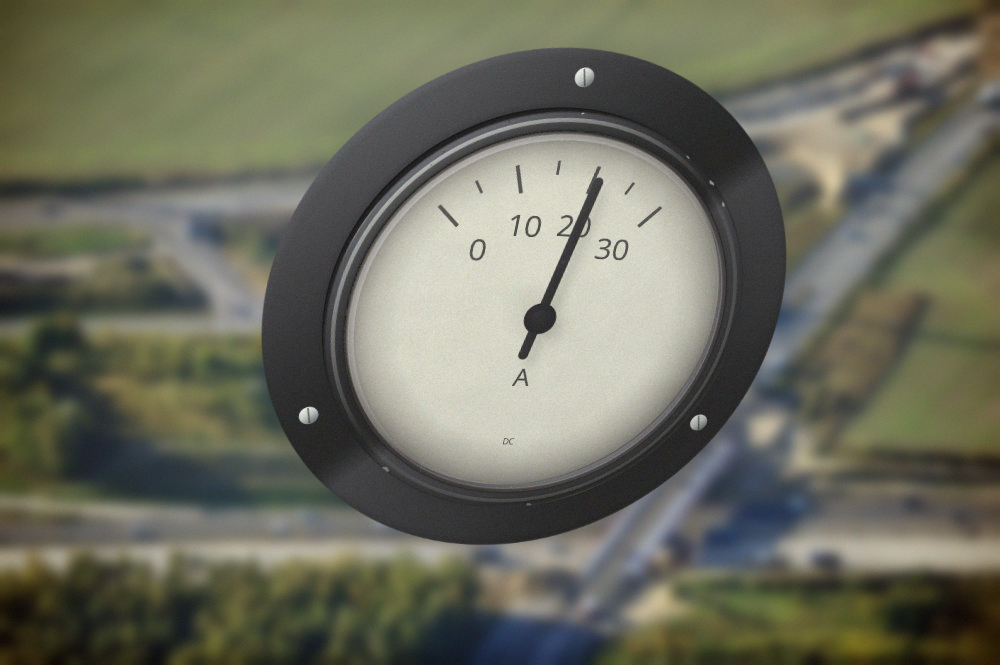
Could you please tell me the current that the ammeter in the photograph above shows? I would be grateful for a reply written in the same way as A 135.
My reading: A 20
